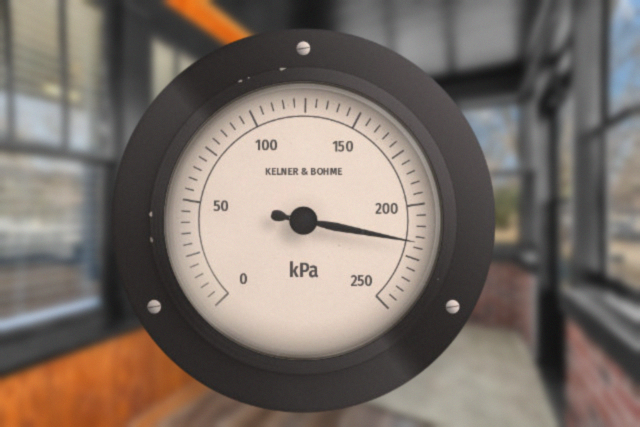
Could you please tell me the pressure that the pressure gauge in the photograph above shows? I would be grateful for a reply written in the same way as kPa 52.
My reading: kPa 217.5
